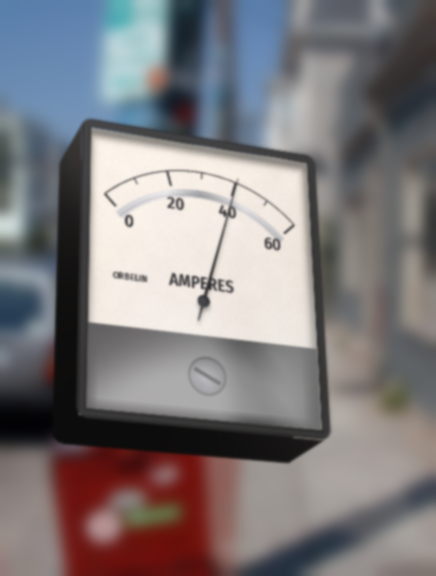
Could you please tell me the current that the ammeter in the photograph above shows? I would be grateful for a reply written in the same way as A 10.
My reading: A 40
